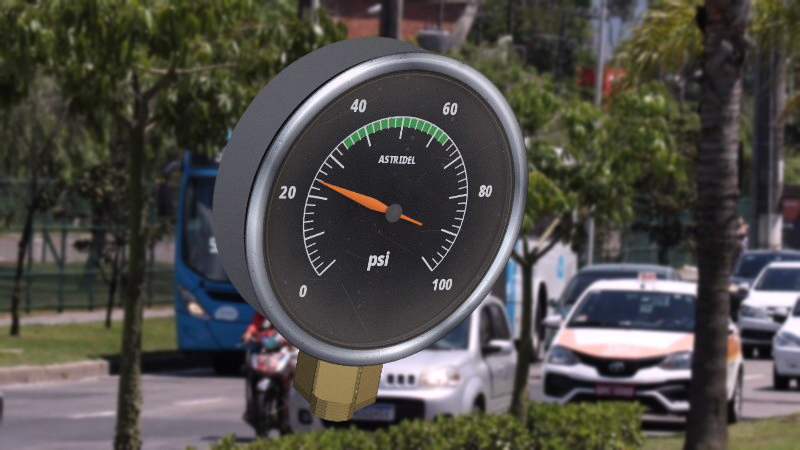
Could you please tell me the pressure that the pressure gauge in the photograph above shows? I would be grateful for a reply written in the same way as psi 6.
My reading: psi 24
